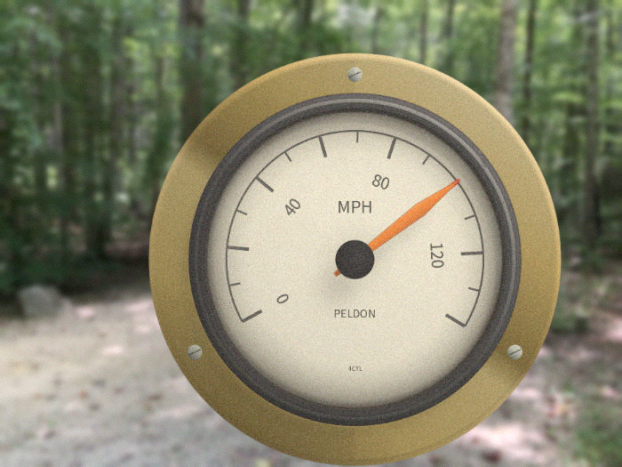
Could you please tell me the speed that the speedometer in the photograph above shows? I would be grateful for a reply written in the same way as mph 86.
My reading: mph 100
